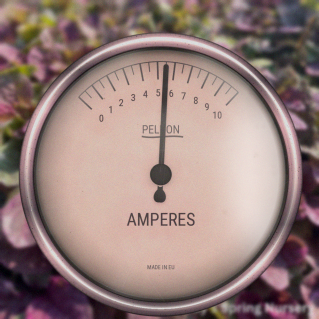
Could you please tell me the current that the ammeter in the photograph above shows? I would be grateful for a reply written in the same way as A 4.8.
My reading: A 5.5
